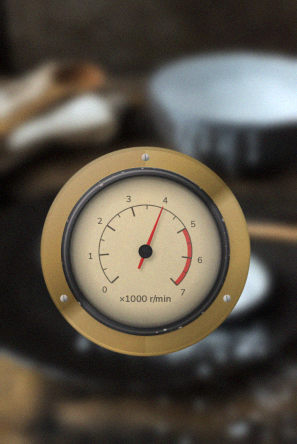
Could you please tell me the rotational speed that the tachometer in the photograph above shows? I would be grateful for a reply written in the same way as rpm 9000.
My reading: rpm 4000
